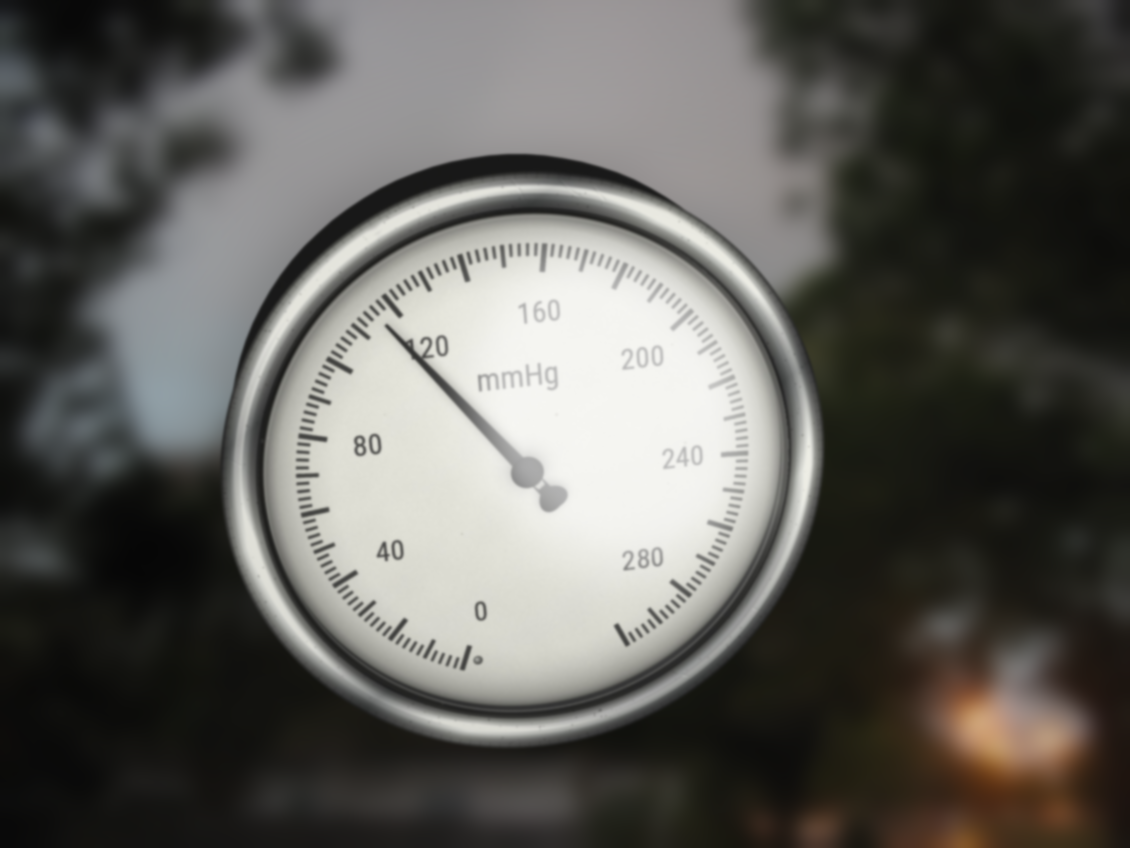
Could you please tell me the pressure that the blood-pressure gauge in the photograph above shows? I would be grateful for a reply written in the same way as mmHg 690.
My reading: mmHg 116
